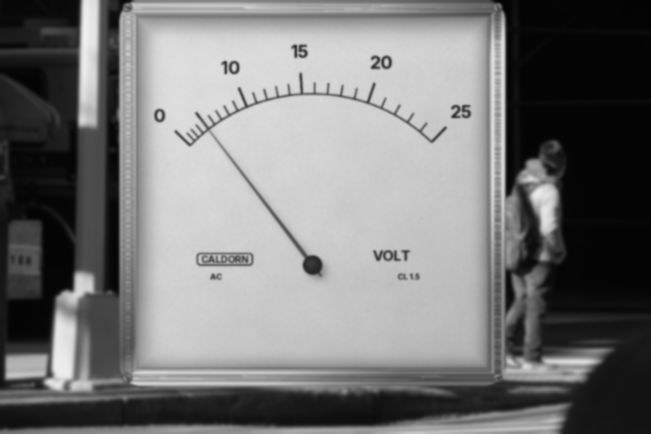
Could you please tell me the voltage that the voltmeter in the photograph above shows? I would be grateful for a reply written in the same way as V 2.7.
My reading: V 5
